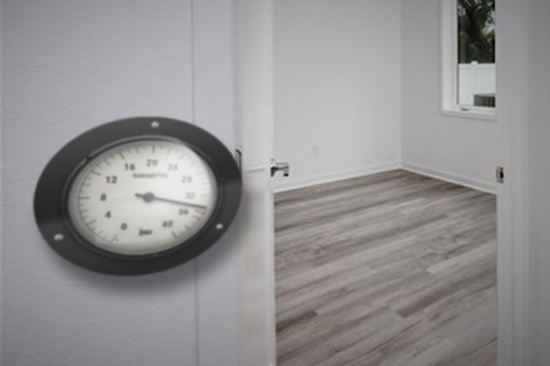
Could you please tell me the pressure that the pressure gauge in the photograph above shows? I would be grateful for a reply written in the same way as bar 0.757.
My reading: bar 34
